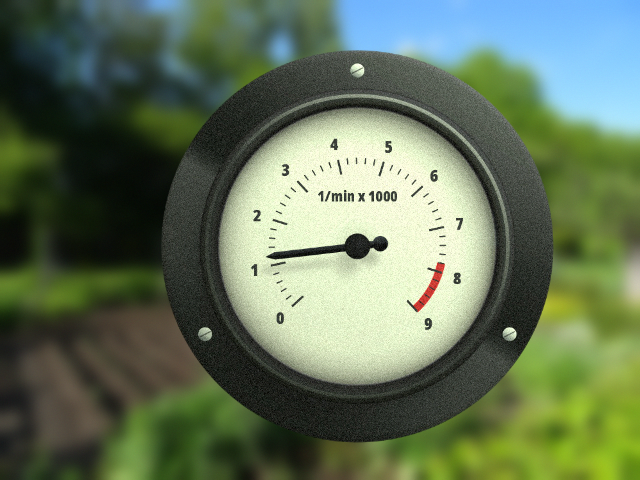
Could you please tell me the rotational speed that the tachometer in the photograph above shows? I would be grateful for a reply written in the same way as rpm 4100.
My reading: rpm 1200
